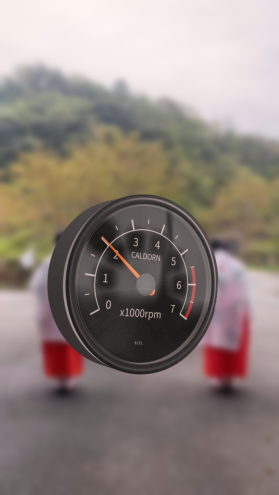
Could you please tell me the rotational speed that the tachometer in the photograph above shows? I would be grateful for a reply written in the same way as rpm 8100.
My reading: rpm 2000
